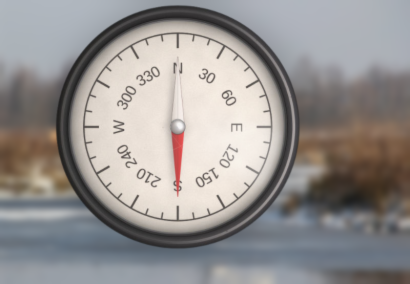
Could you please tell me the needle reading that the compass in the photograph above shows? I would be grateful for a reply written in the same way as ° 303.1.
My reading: ° 180
